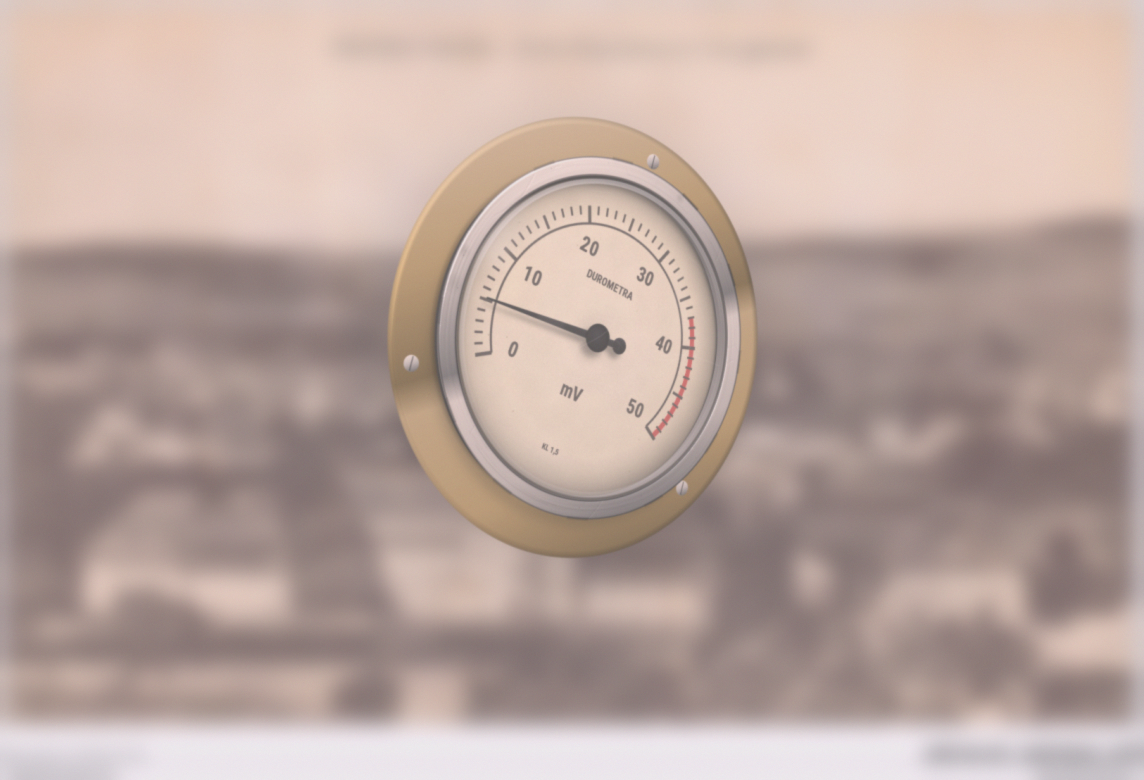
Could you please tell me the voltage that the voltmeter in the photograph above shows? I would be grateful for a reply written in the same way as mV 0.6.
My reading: mV 5
